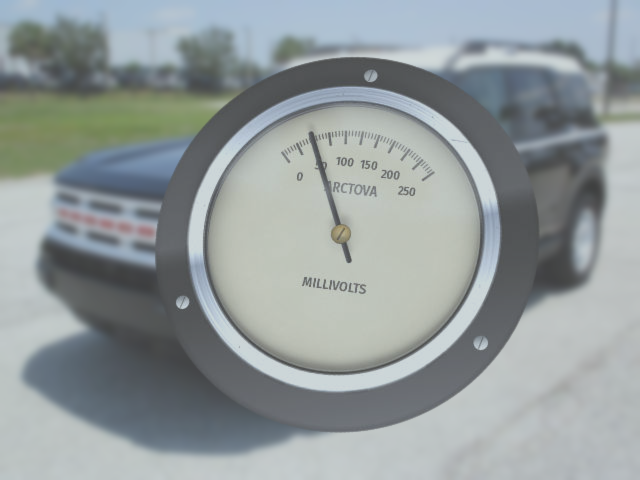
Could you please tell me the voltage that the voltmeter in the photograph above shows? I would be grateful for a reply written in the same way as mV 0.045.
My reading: mV 50
